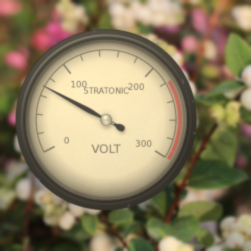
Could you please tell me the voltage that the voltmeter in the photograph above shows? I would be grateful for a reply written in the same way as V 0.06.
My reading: V 70
